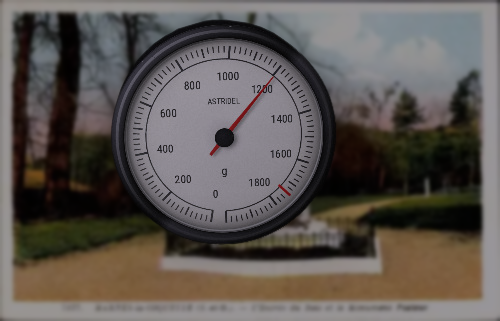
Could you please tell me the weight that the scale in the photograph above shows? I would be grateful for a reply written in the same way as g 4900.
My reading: g 1200
